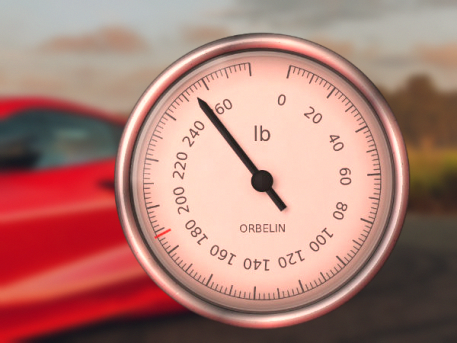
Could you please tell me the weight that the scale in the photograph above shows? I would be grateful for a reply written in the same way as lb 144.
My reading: lb 254
